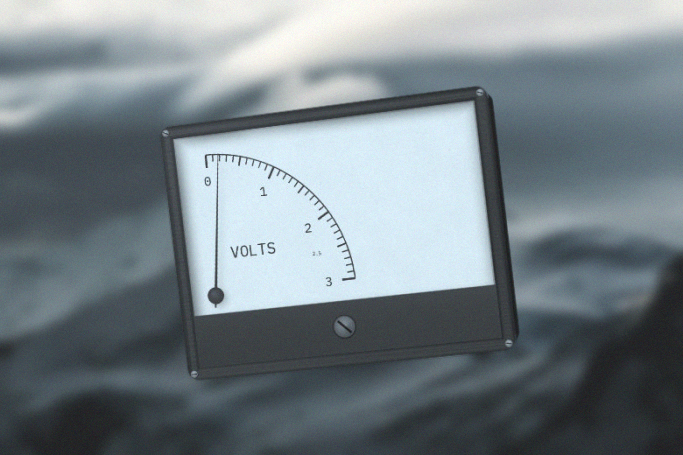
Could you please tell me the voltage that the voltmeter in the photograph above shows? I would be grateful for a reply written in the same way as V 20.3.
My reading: V 0.2
